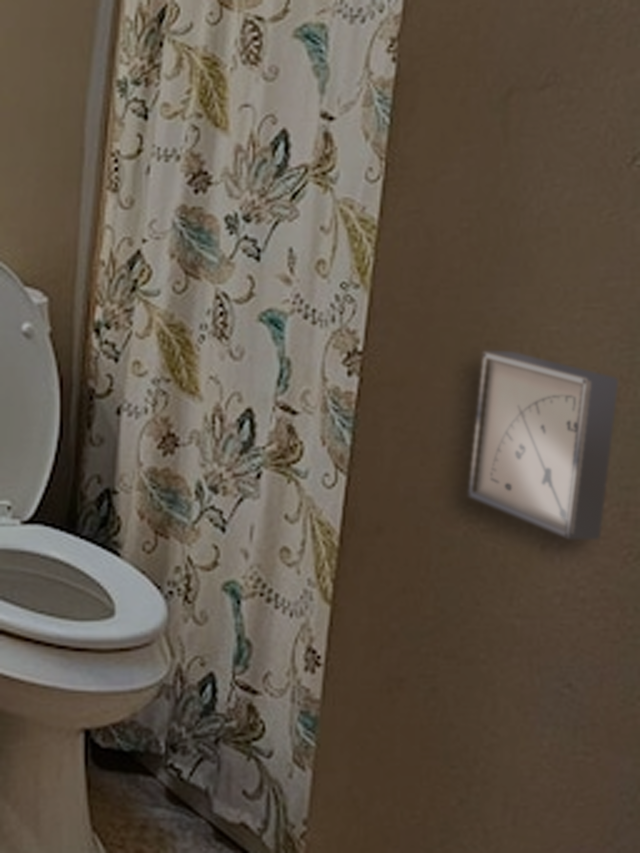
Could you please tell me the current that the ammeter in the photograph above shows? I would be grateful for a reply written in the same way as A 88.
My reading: A 0.8
